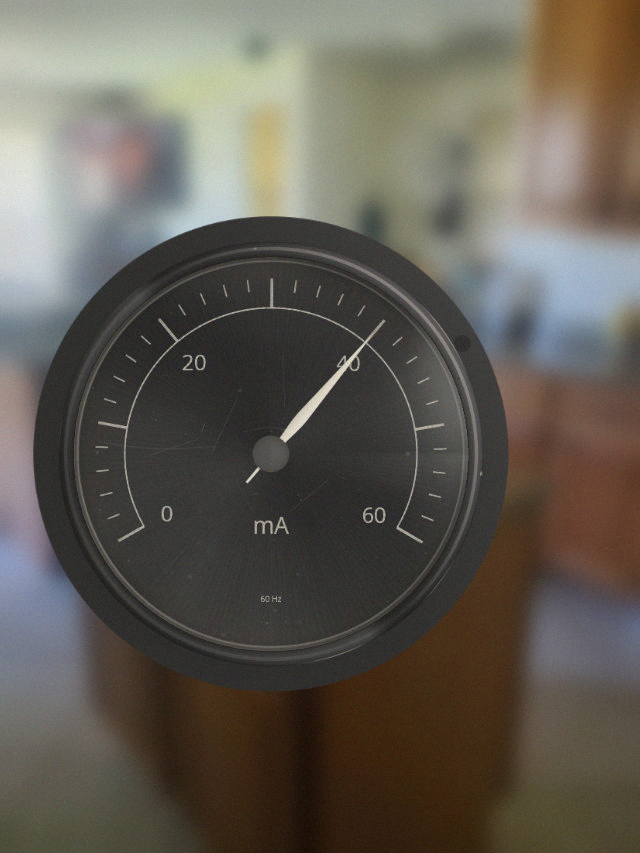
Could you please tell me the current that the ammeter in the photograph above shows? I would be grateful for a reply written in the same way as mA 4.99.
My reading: mA 40
